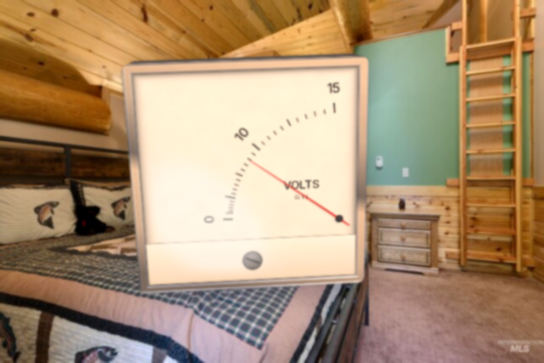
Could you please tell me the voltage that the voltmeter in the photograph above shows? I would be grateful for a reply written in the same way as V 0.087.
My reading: V 9
